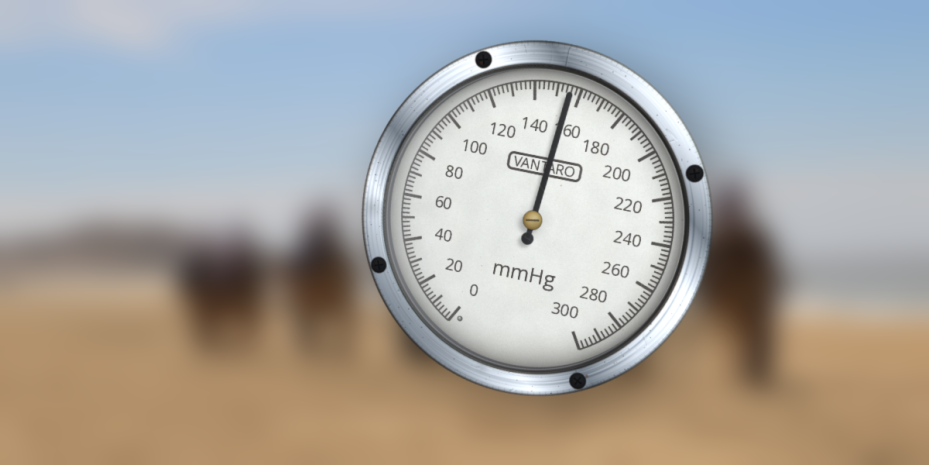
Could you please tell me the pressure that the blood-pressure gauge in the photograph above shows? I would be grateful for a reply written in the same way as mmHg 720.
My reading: mmHg 156
